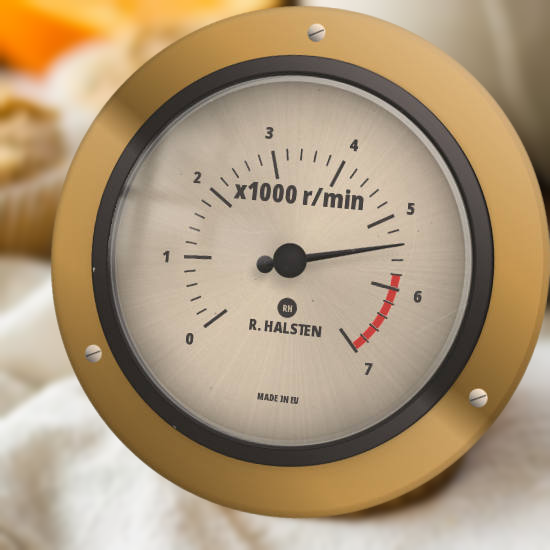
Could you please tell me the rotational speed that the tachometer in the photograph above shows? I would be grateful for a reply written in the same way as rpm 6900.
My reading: rpm 5400
